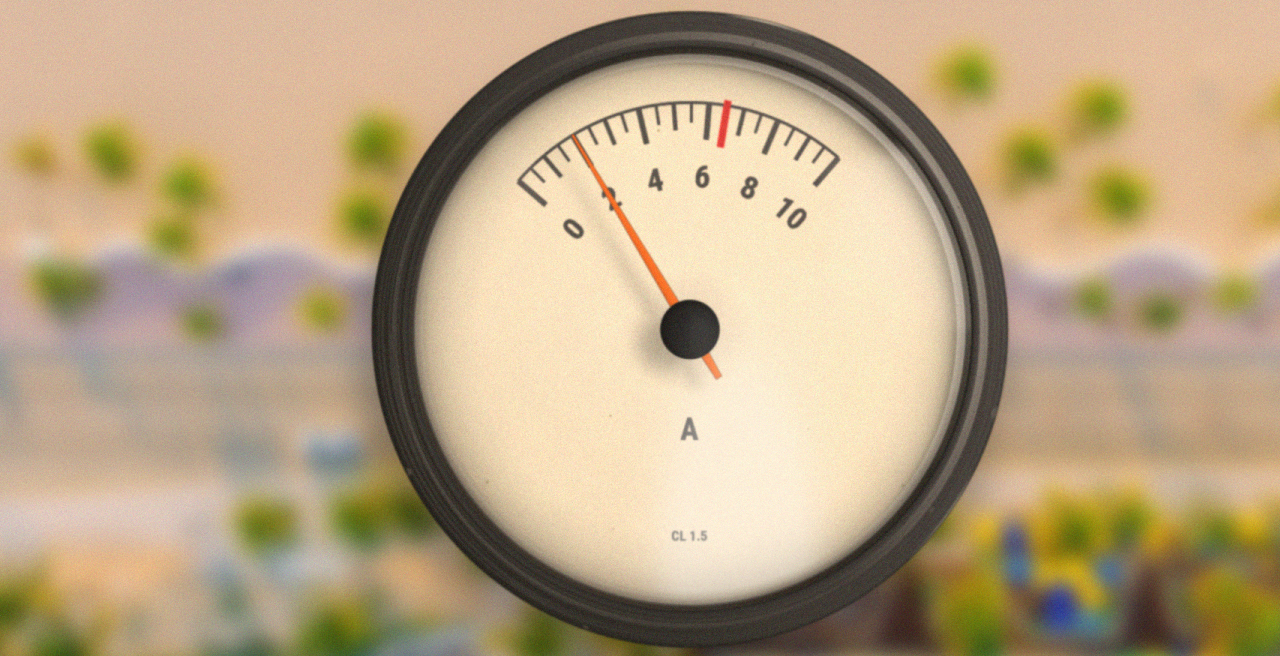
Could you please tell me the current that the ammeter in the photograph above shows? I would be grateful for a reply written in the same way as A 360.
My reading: A 2
